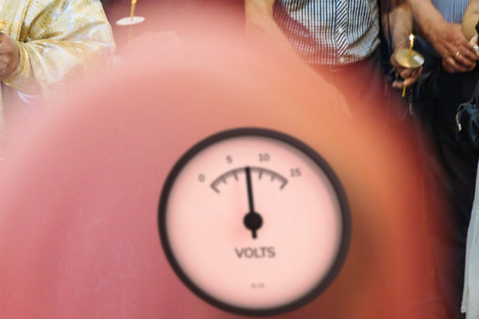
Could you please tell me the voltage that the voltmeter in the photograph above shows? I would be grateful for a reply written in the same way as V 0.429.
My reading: V 7.5
